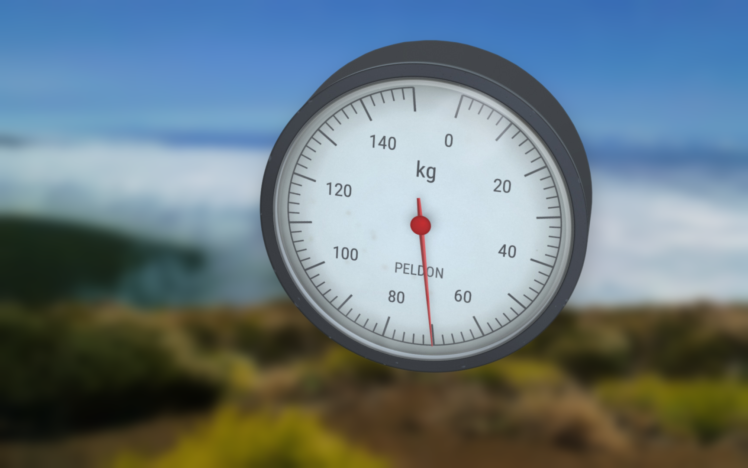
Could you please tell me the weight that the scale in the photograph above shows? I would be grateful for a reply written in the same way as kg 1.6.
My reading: kg 70
